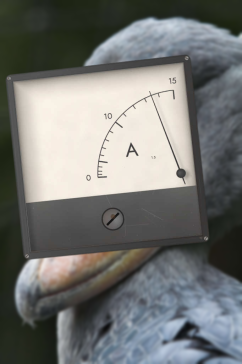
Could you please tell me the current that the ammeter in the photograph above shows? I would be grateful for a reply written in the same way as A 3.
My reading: A 13.5
